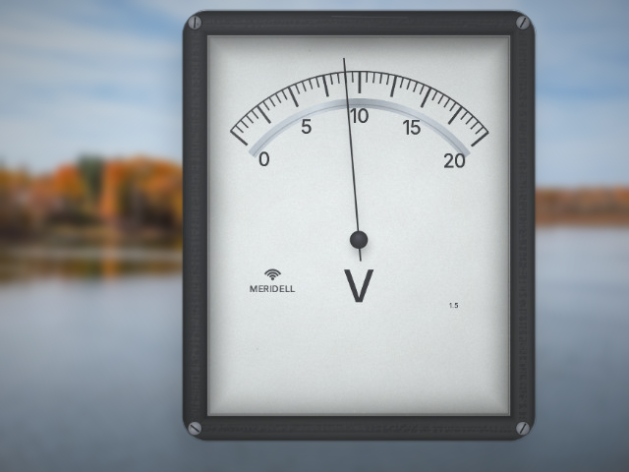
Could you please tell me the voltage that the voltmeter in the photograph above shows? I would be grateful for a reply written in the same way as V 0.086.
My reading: V 9
